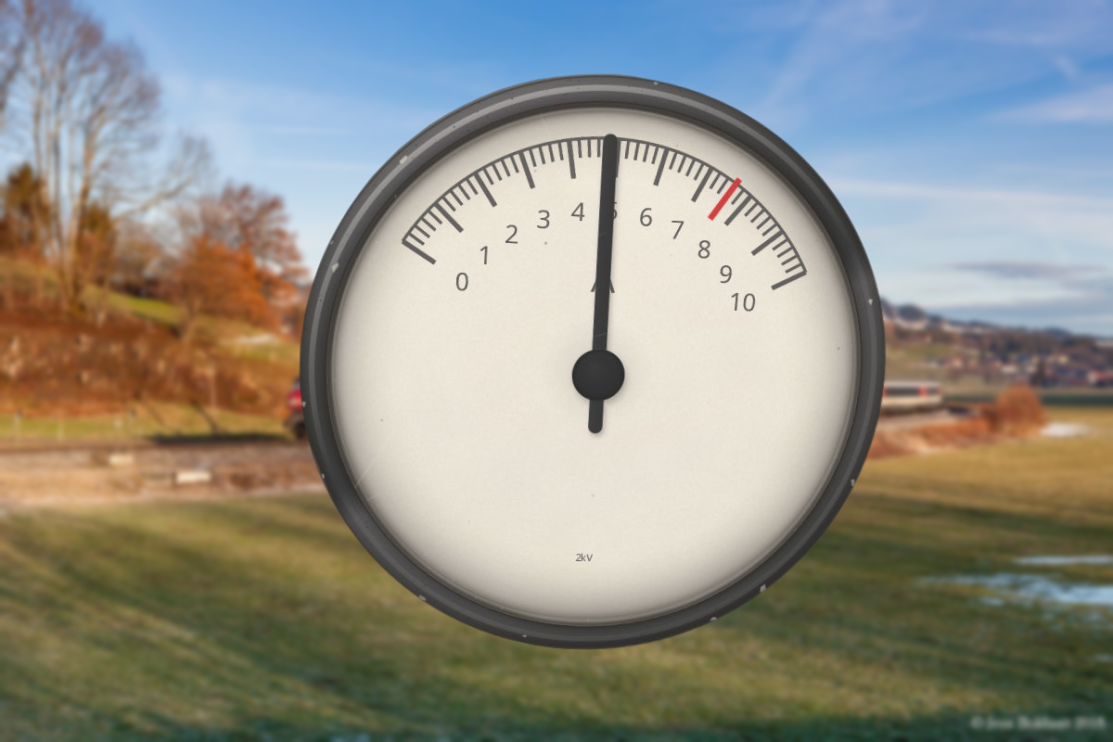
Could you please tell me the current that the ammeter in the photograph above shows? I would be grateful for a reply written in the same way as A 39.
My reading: A 4.8
